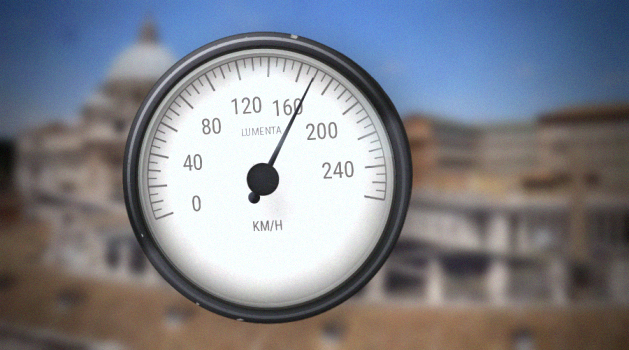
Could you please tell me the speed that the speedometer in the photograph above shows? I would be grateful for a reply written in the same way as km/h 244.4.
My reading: km/h 170
